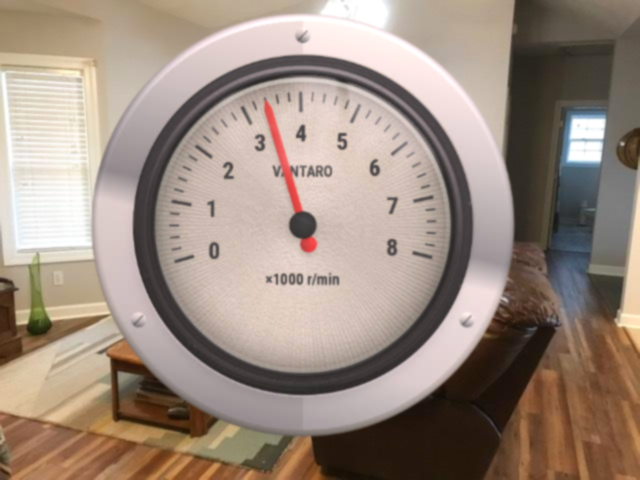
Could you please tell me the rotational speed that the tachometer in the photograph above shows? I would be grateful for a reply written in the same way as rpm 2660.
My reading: rpm 3400
